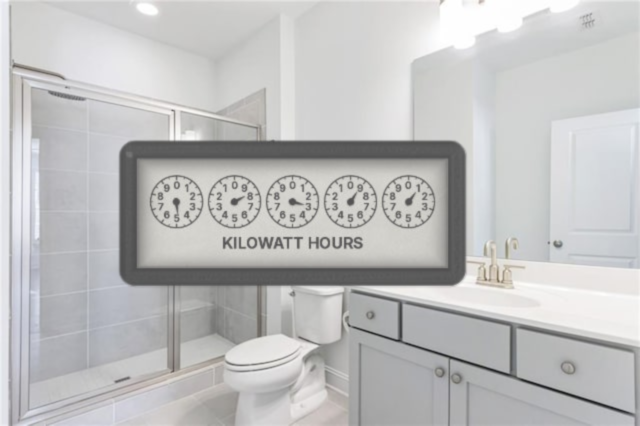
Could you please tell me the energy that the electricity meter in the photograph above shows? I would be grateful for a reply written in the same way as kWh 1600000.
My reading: kWh 48291
